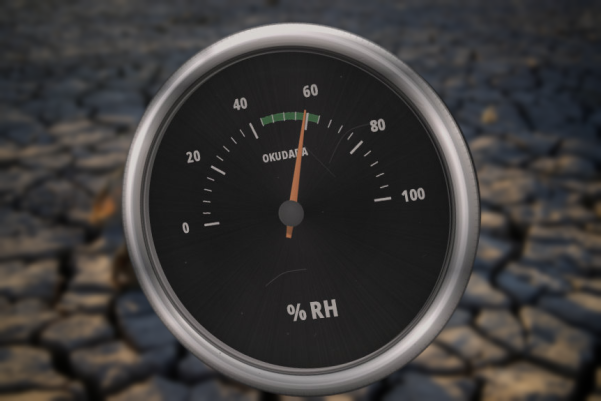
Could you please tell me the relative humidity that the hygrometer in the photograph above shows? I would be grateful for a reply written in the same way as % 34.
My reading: % 60
